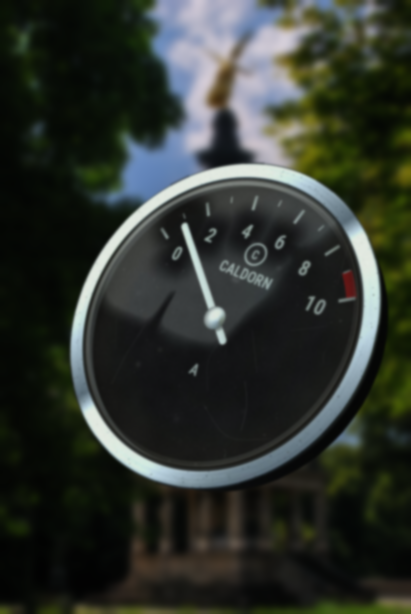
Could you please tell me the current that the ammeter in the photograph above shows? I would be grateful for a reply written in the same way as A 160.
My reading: A 1
